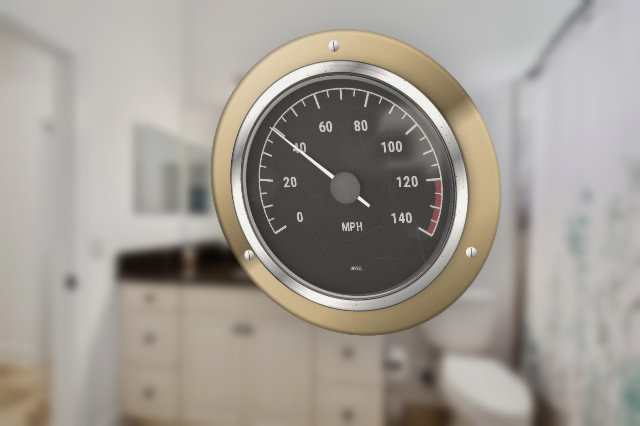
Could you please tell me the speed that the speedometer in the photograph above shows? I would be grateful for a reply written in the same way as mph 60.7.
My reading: mph 40
